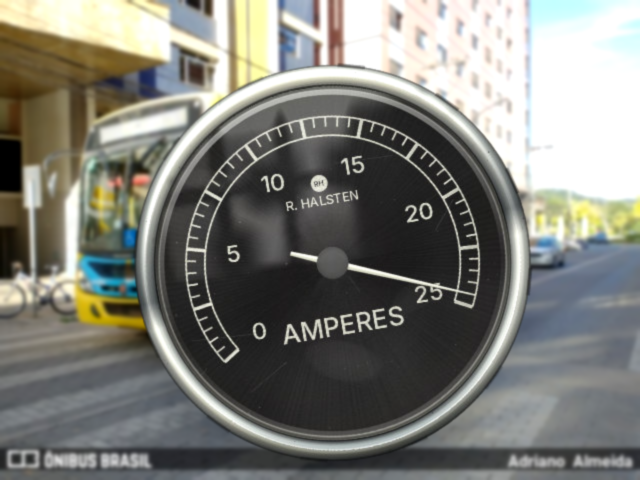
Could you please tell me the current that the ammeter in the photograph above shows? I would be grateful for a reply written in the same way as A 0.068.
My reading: A 24.5
